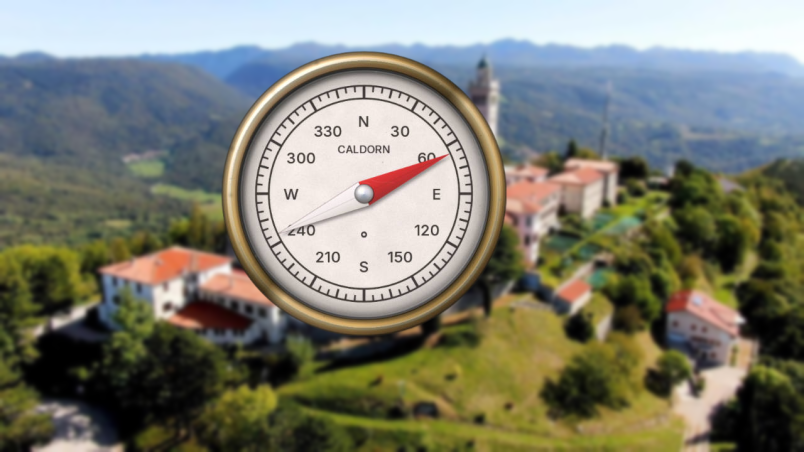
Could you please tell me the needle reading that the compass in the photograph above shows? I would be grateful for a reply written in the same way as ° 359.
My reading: ° 65
